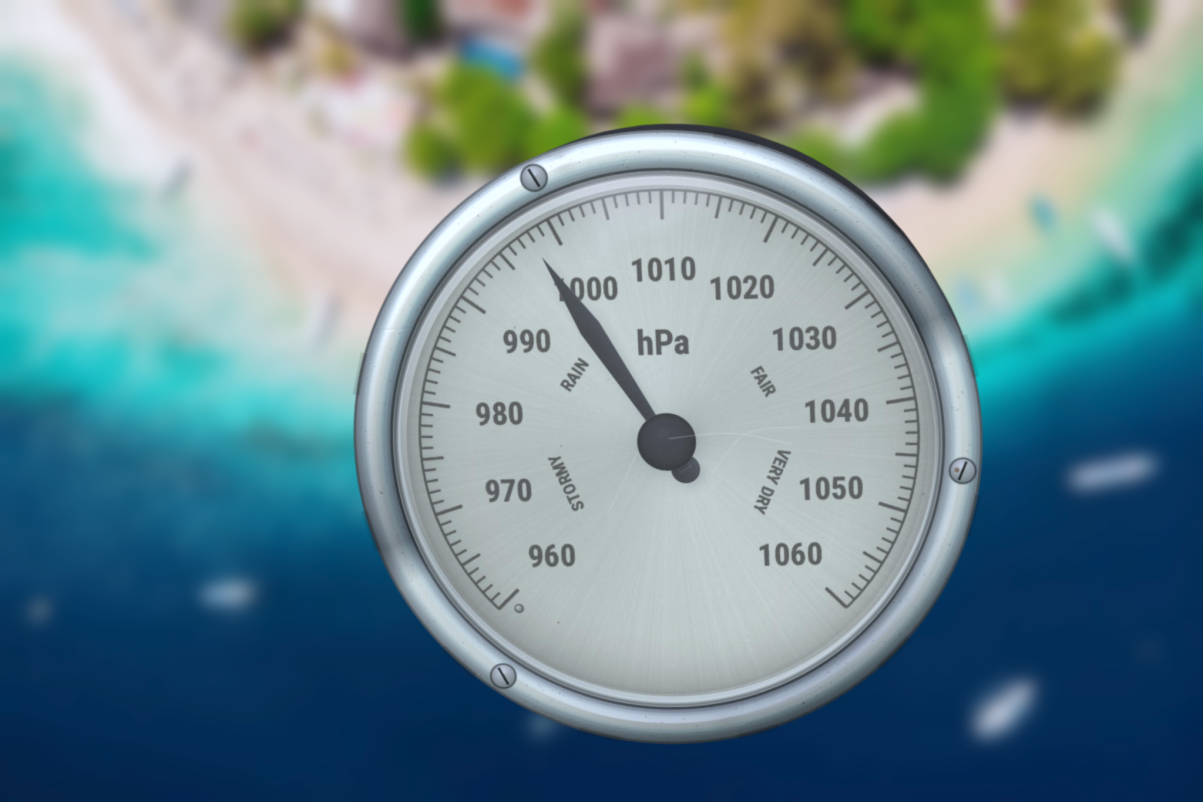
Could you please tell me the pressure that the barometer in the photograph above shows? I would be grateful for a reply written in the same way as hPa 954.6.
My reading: hPa 998
